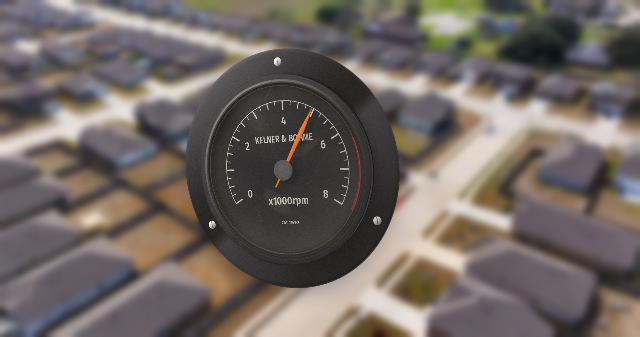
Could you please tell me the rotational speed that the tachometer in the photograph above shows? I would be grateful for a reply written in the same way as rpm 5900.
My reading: rpm 5000
